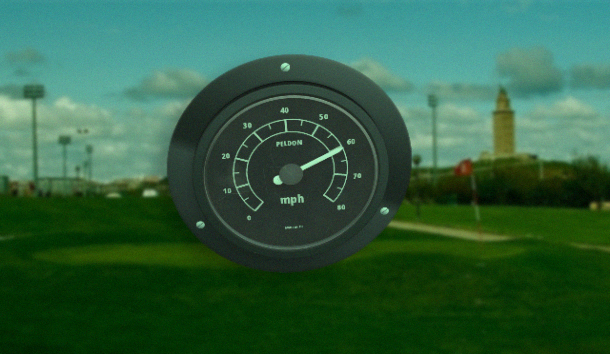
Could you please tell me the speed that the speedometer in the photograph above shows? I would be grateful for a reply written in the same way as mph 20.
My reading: mph 60
